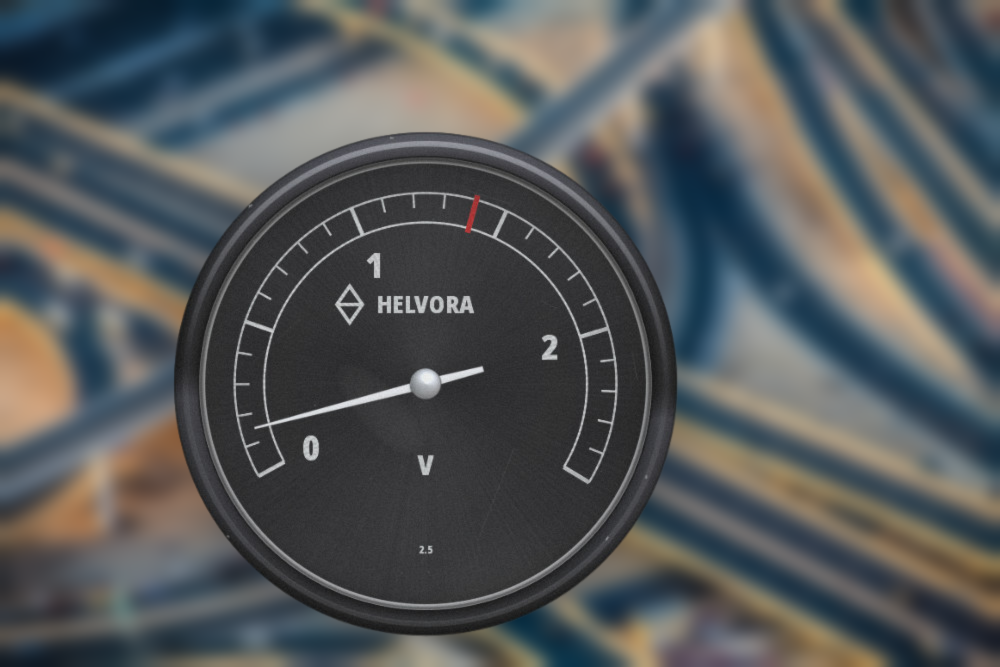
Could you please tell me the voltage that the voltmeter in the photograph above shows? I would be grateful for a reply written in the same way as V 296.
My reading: V 0.15
